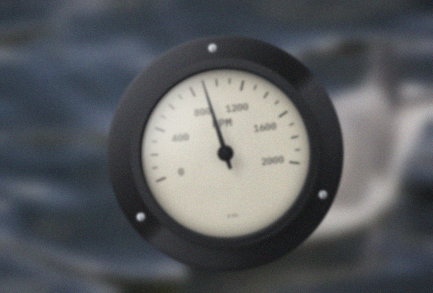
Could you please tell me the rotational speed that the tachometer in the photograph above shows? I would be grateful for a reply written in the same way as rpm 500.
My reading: rpm 900
